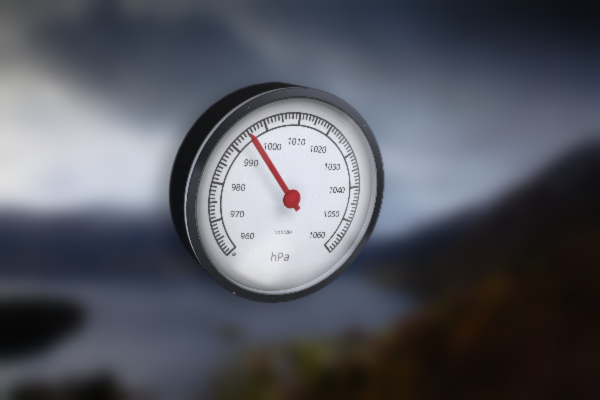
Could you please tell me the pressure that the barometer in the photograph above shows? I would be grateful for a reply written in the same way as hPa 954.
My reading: hPa 995
